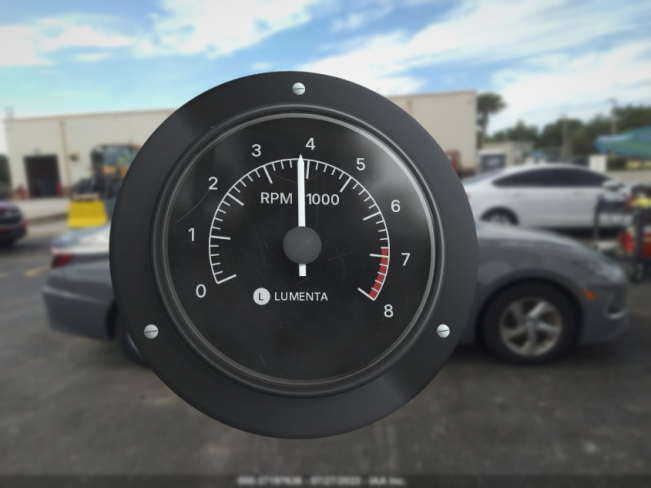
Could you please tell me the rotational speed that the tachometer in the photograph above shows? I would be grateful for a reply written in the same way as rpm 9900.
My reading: rpm 3800
